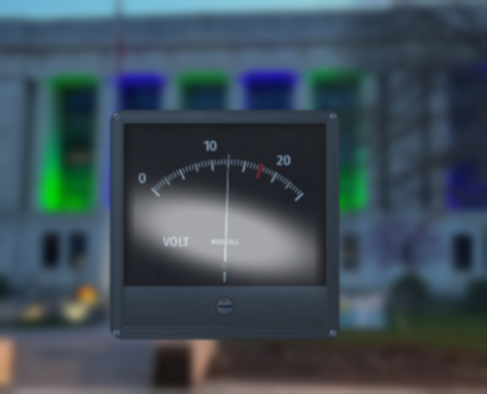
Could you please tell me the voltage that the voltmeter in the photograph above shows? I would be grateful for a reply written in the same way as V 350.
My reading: V 12.5
